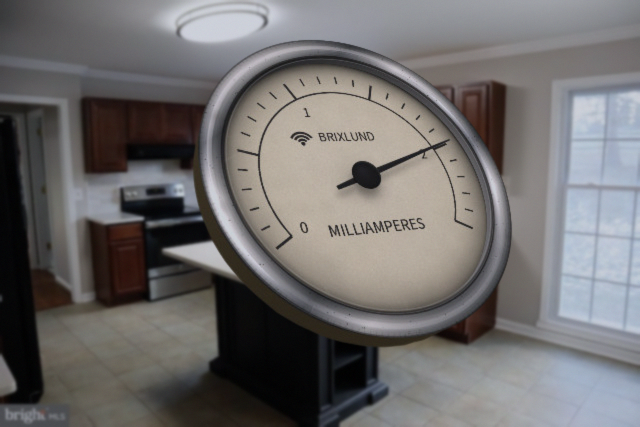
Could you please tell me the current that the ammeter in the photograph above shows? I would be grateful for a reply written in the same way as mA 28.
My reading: mA 2
